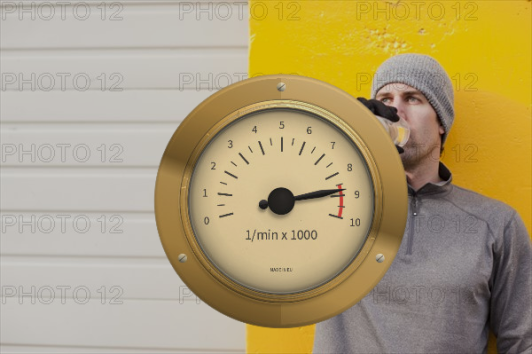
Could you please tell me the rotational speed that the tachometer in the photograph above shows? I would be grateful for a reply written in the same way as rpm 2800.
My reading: rpm 8750
